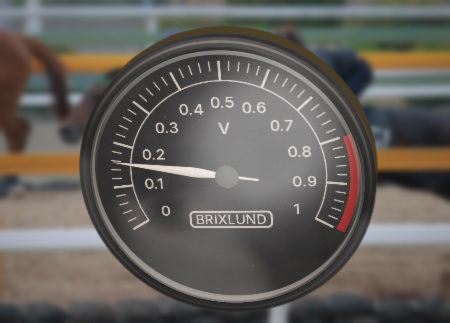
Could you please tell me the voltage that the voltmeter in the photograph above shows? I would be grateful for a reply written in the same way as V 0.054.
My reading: V 0.16
